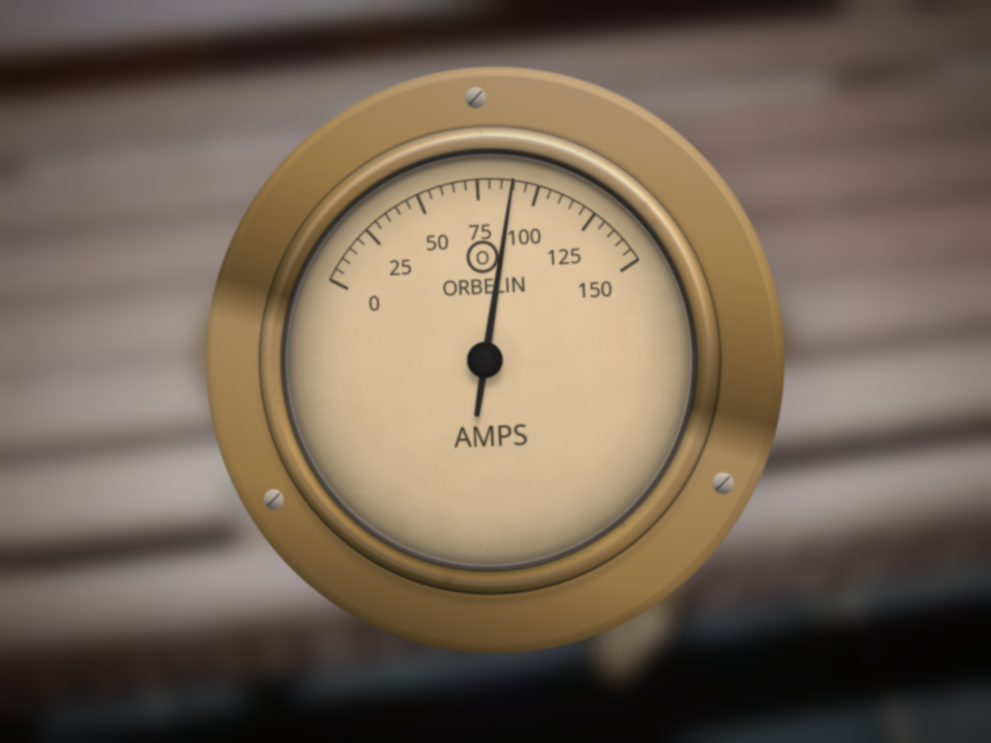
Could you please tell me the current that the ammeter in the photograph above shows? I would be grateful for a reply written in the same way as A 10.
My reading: A 90
